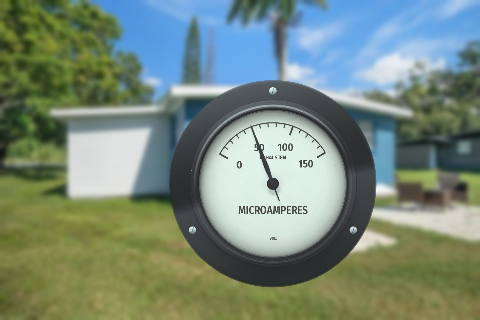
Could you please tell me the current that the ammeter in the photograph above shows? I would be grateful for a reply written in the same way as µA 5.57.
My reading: µA 50
